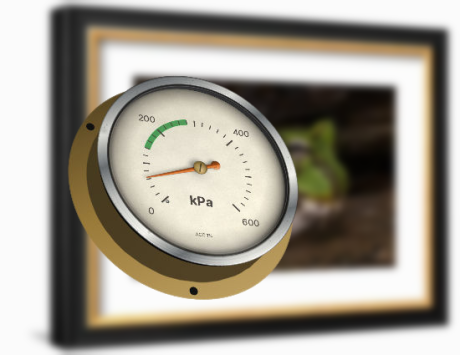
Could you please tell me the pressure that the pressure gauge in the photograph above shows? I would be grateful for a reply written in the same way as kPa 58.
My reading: kPa 60
